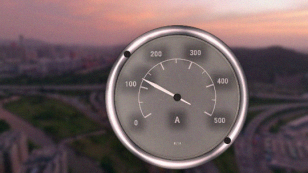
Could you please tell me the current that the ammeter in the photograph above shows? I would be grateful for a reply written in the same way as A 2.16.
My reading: A 125
